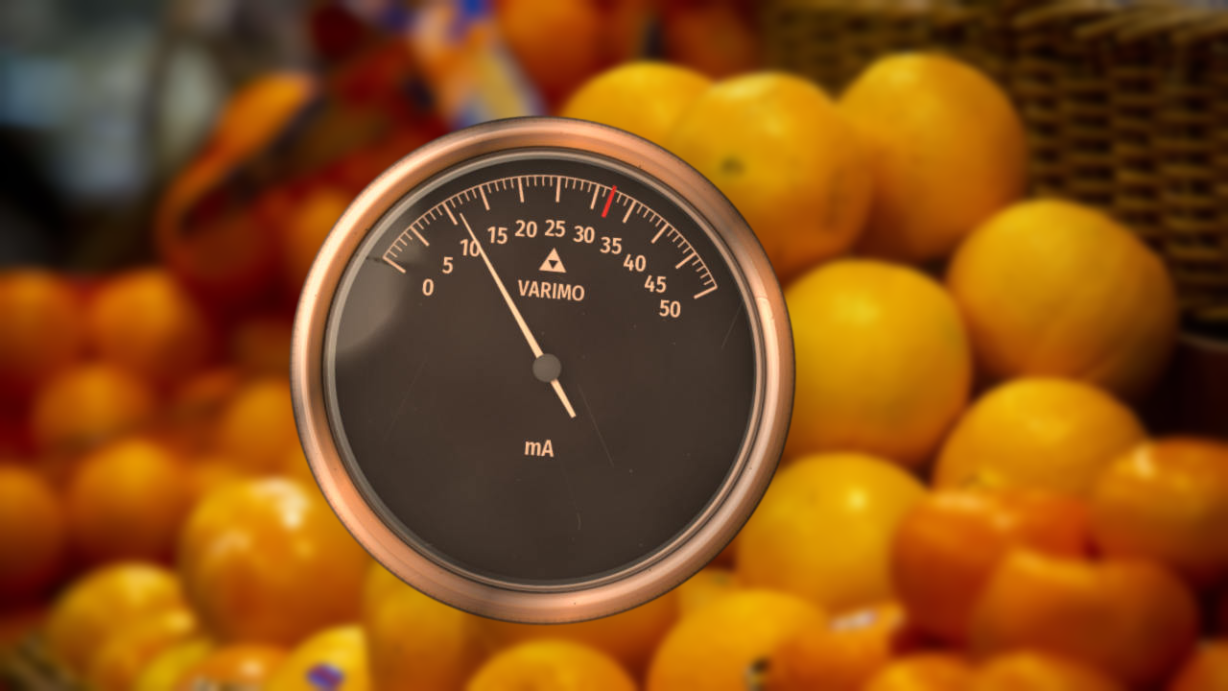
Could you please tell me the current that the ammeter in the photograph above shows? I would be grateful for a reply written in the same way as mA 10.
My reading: mA 11
